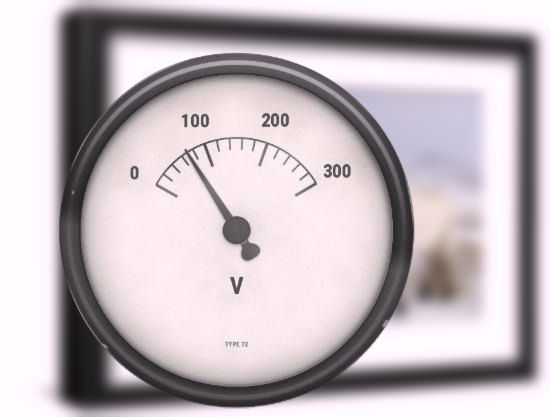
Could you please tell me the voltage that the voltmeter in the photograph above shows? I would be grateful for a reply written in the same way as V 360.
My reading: V 70
